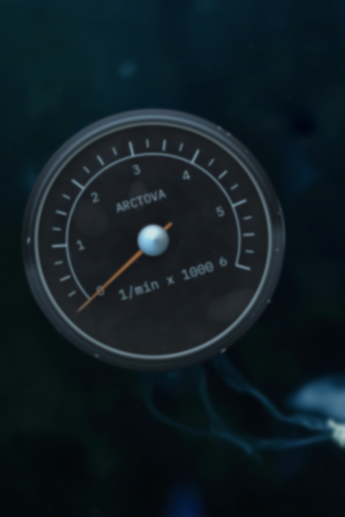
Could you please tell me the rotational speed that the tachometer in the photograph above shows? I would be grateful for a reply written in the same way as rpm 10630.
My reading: rpm 0
